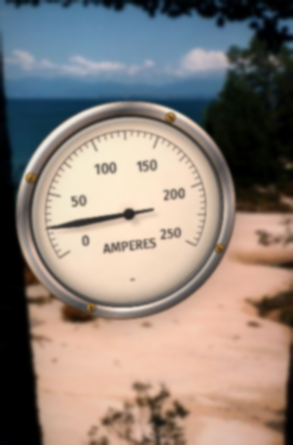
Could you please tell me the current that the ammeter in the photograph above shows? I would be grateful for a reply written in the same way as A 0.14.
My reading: A 25
